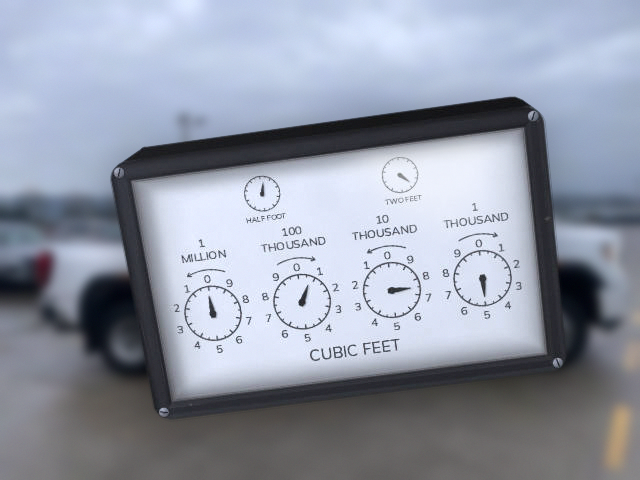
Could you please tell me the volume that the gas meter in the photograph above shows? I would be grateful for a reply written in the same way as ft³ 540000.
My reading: ft³ 7500
